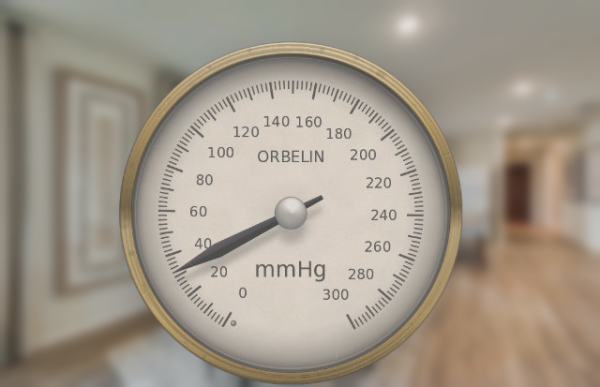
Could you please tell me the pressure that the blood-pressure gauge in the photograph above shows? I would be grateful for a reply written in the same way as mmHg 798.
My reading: mmHg 32
